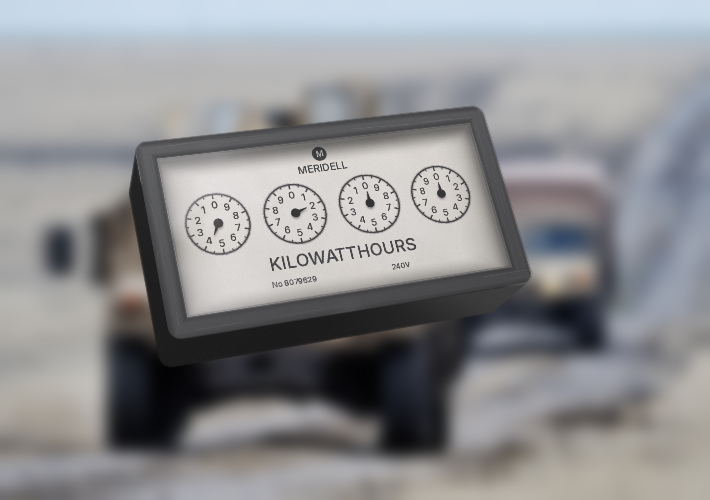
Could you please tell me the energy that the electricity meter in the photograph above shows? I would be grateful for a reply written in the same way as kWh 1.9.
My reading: kWh 4200
